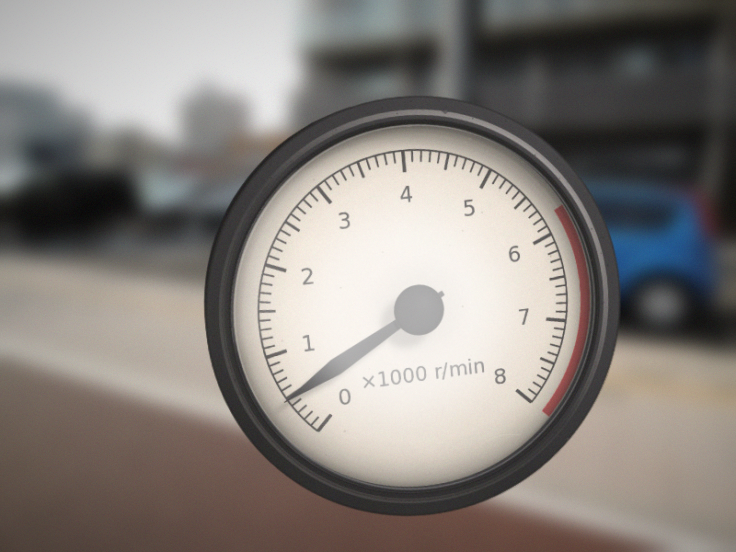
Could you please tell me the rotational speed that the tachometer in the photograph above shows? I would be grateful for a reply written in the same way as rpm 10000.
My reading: rpm 500
